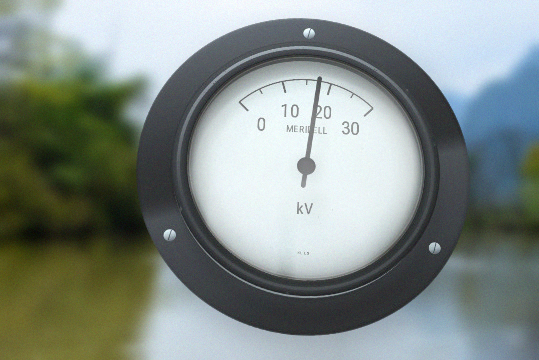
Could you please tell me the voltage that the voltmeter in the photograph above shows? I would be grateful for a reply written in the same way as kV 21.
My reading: kV 17.5
